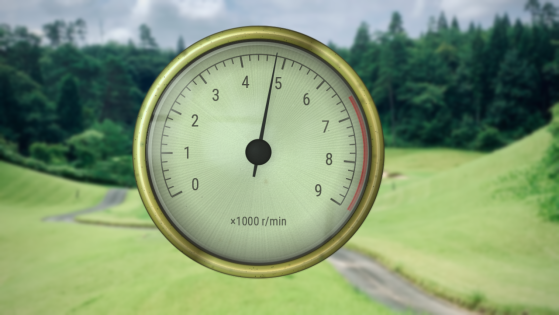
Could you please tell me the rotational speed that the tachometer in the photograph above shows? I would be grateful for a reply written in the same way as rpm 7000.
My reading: rpm 4800
